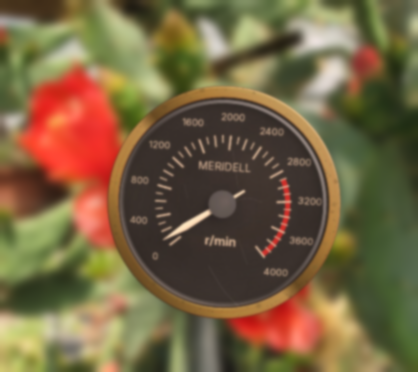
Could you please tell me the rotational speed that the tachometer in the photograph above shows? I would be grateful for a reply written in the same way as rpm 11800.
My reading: rpm 100
